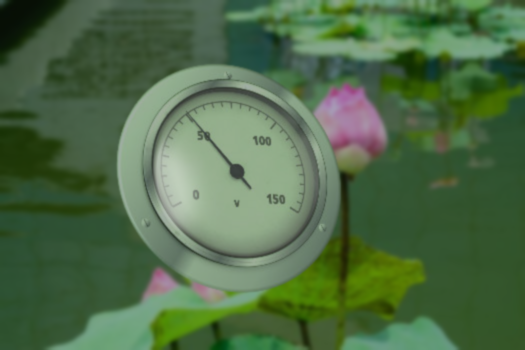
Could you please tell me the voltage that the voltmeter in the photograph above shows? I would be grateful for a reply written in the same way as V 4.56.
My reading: V 50
